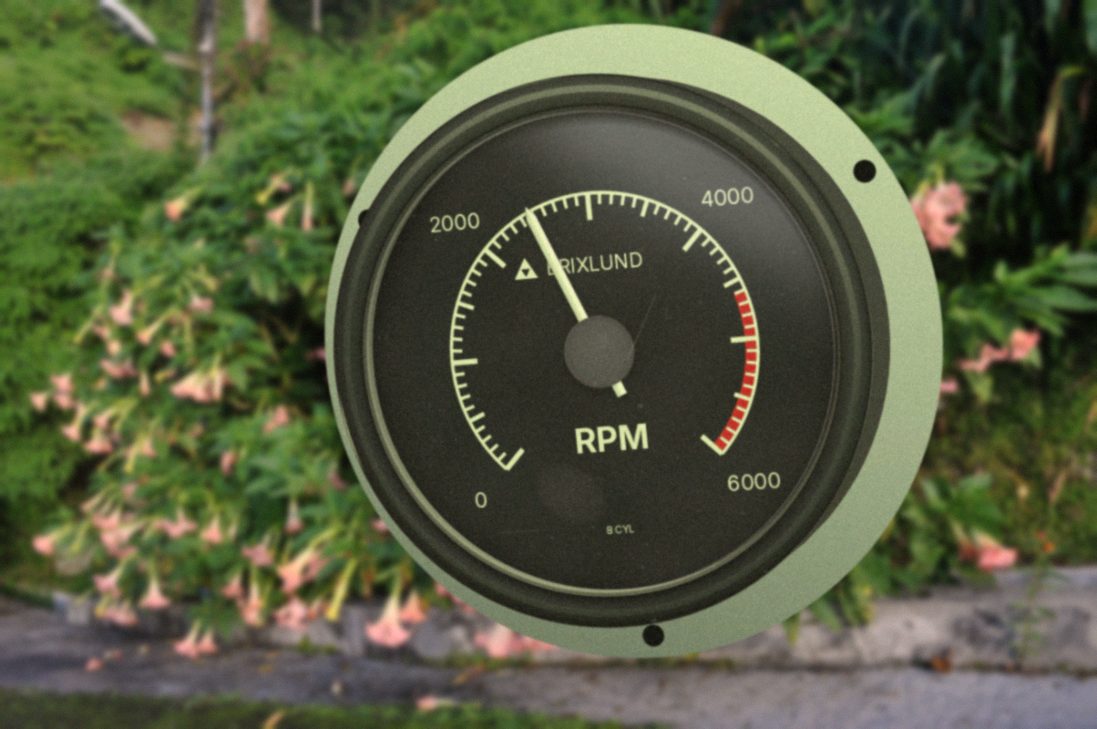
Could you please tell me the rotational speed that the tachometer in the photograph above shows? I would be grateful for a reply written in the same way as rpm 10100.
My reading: rpm 2500
